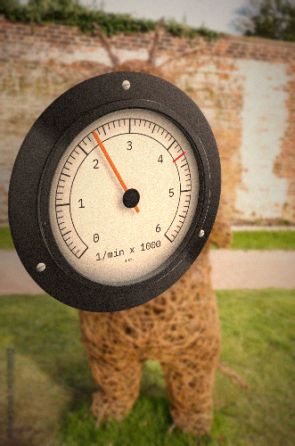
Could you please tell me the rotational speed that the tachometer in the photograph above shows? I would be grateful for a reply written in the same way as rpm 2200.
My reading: rpm 2300
